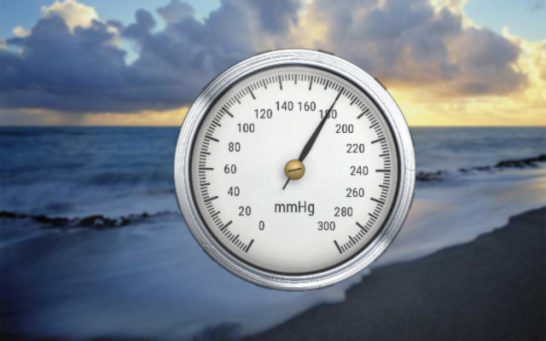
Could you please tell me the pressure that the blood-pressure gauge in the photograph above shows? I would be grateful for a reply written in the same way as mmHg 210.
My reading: mmHg 180
